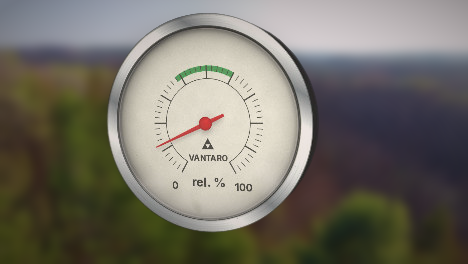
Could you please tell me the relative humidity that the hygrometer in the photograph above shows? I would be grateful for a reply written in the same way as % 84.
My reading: % 12
